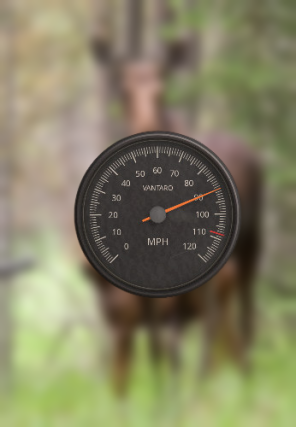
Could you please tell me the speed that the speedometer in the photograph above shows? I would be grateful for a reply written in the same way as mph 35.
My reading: mph 90
